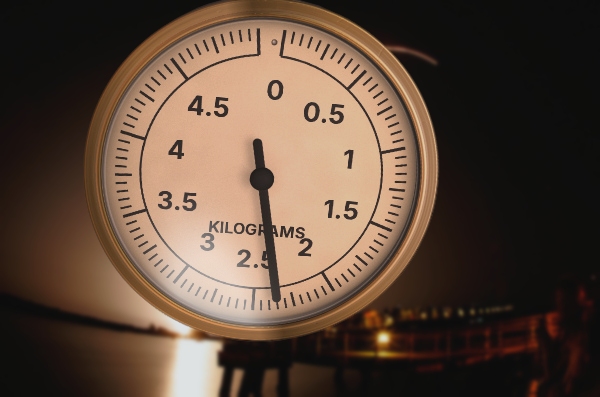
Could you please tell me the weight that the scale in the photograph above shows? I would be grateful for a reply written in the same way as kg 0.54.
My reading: kg 2.35
